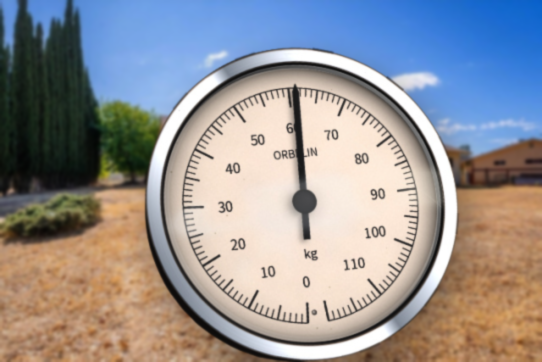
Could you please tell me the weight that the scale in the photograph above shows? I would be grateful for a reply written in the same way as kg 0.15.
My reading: kg 61
